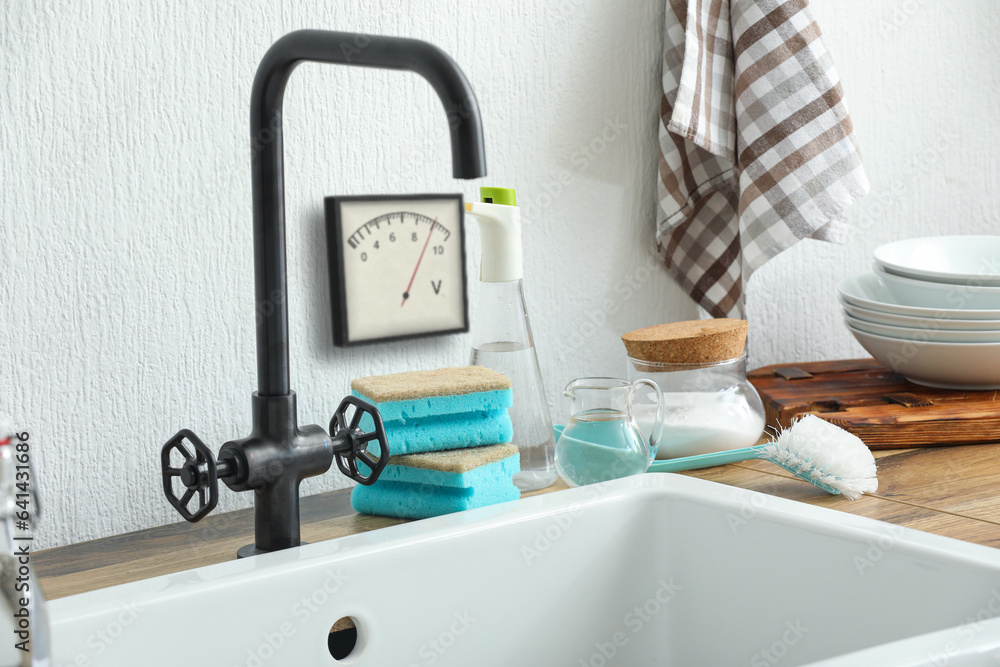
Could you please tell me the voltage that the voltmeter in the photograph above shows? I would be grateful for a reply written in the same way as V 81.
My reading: V 9
